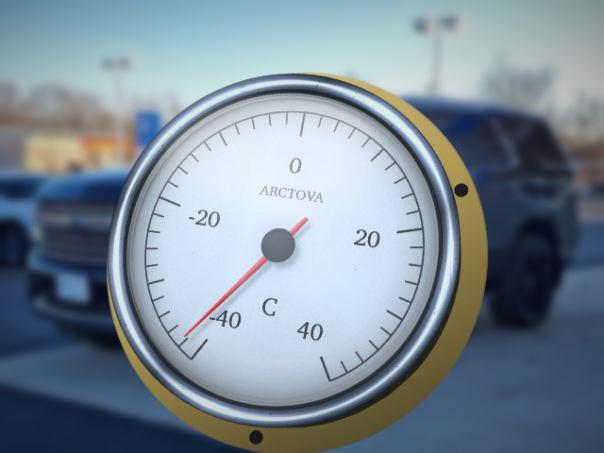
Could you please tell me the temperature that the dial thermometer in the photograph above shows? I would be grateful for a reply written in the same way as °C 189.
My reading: °C -38
